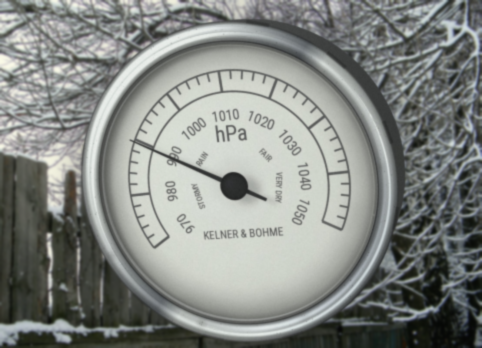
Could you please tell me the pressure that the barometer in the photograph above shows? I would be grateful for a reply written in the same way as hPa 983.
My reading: hPa 990
